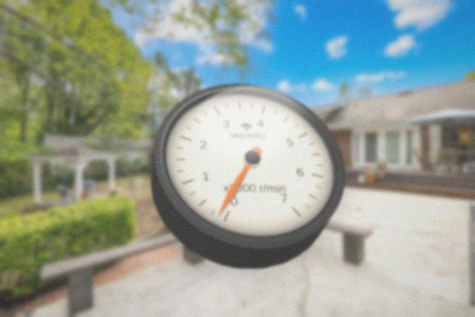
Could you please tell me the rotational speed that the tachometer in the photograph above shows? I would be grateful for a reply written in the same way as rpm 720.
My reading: rpm 125
